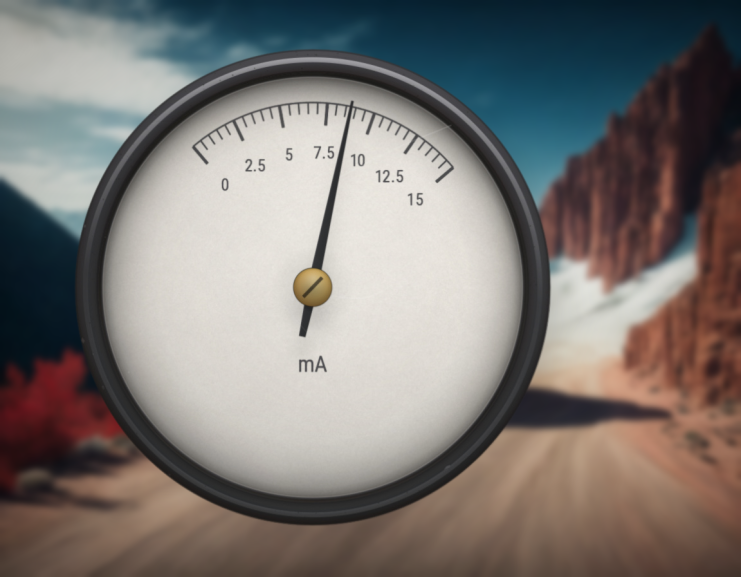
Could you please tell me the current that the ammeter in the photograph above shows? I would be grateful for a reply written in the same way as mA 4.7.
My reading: mA 8.75
